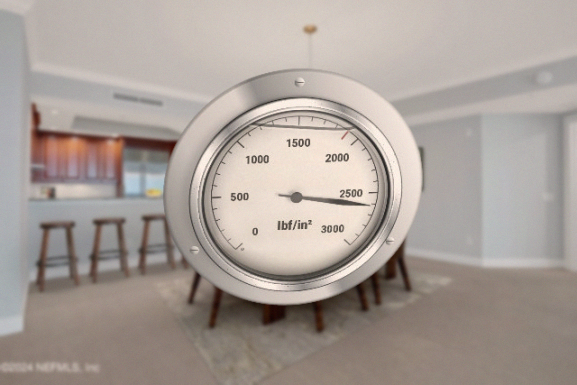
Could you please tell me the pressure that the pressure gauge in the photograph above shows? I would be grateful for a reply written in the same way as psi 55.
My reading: psi 2600
